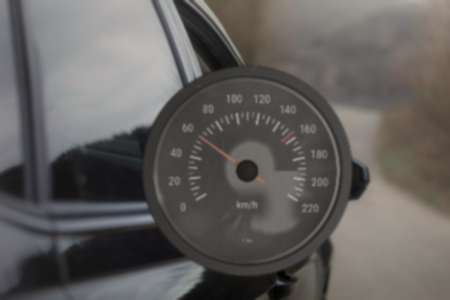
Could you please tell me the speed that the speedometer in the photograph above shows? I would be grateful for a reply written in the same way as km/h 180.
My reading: km/h 60
